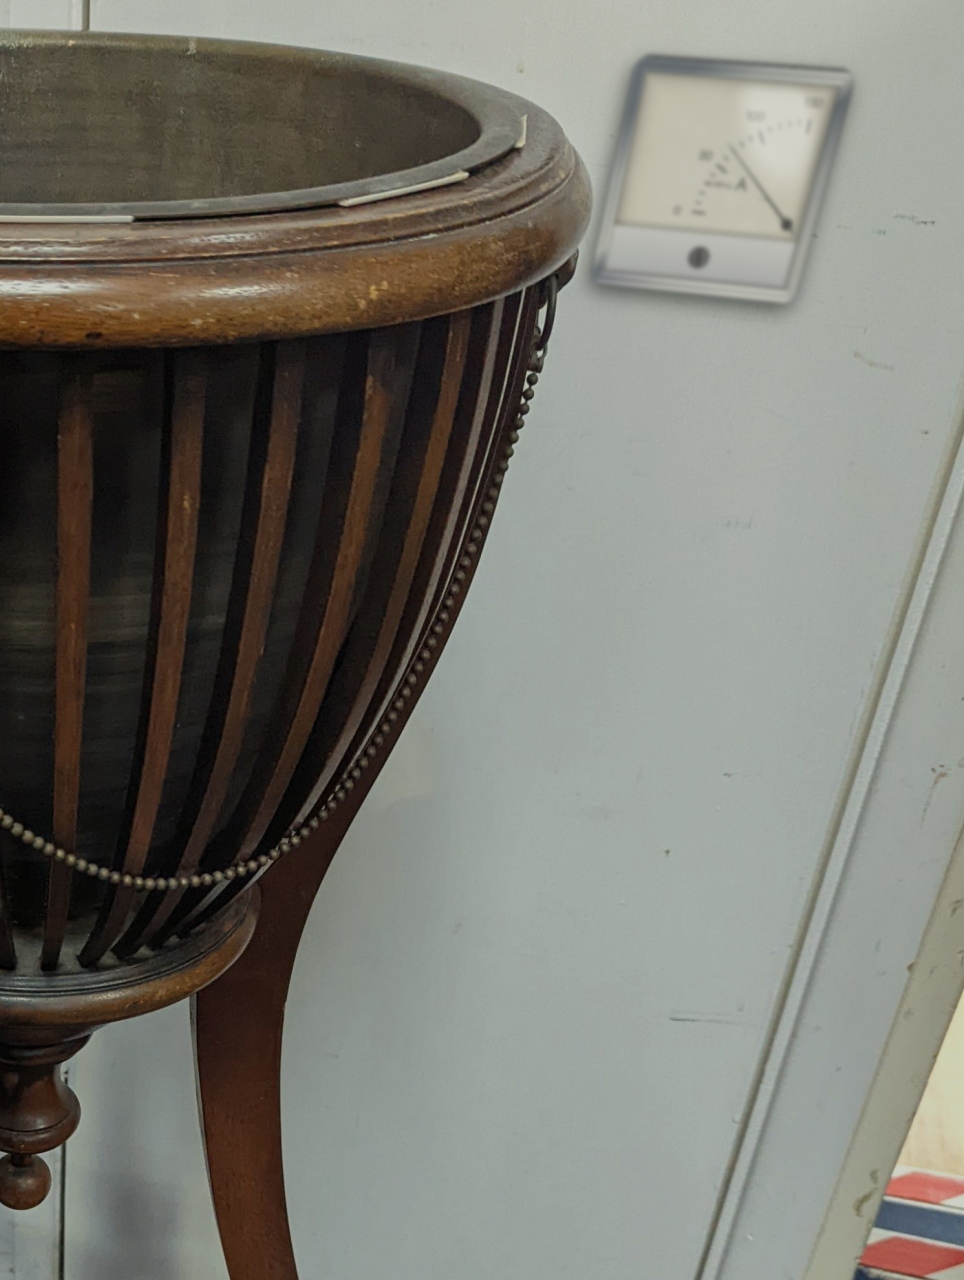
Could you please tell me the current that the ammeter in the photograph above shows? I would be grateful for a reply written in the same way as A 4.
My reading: A 70
